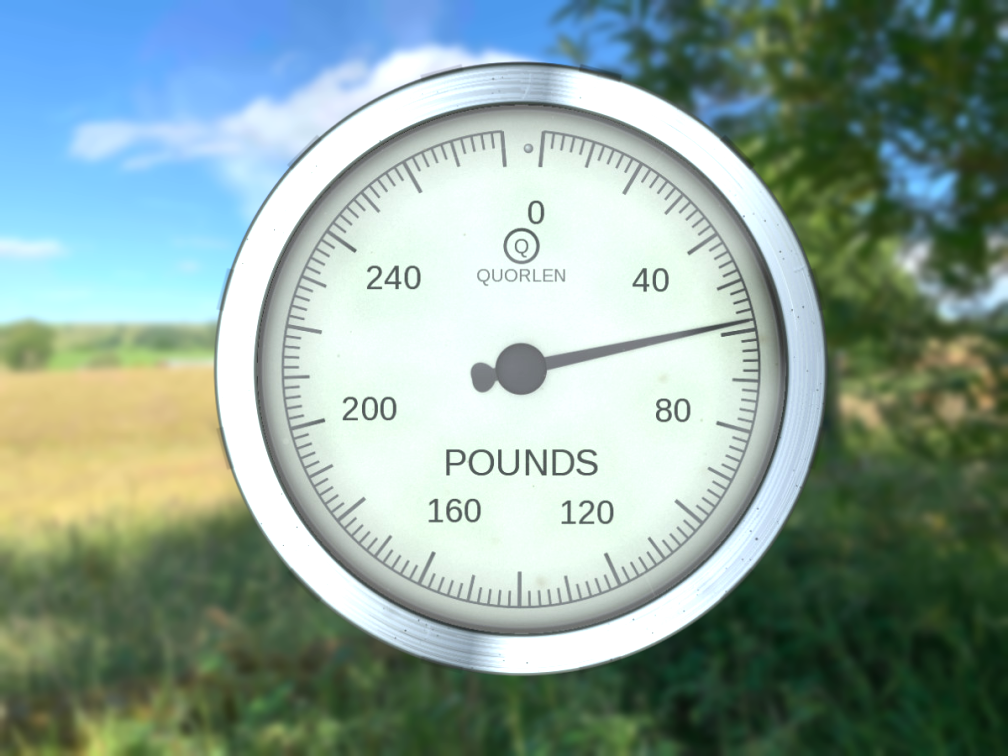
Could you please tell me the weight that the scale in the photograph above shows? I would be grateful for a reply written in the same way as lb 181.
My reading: lb 58
